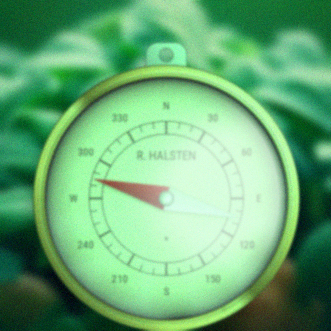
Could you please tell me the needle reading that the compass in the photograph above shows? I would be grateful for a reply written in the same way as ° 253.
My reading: ° 285
